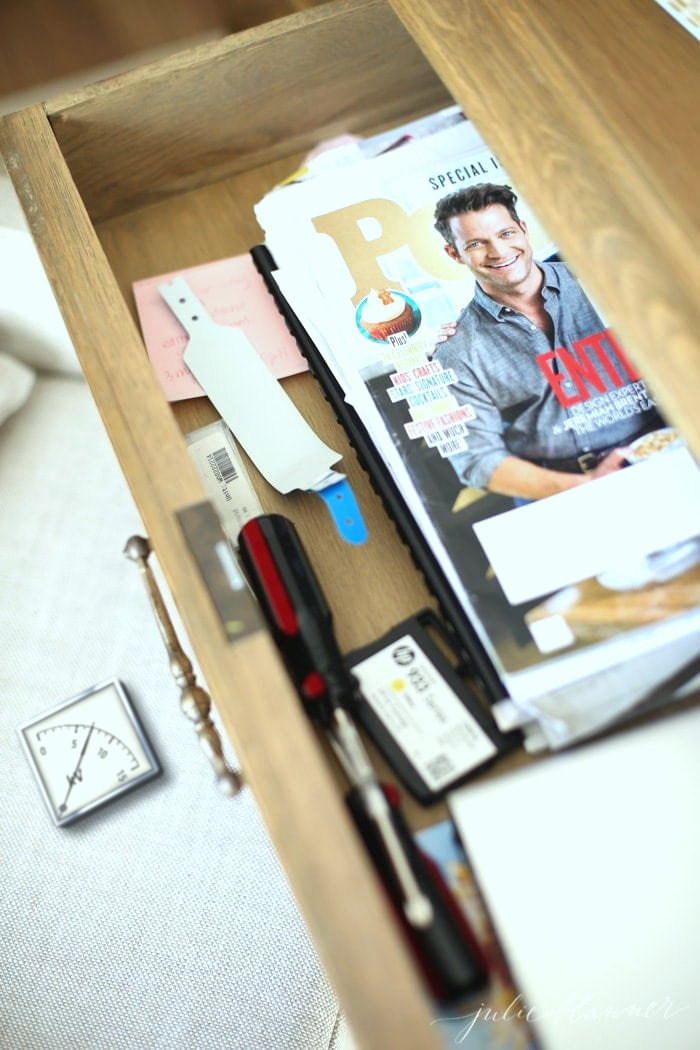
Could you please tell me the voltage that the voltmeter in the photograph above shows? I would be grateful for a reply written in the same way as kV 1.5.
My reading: kV 7
